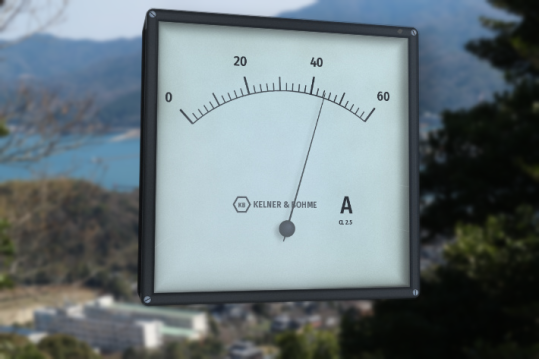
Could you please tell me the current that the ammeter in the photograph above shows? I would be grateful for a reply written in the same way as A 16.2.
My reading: A 44
